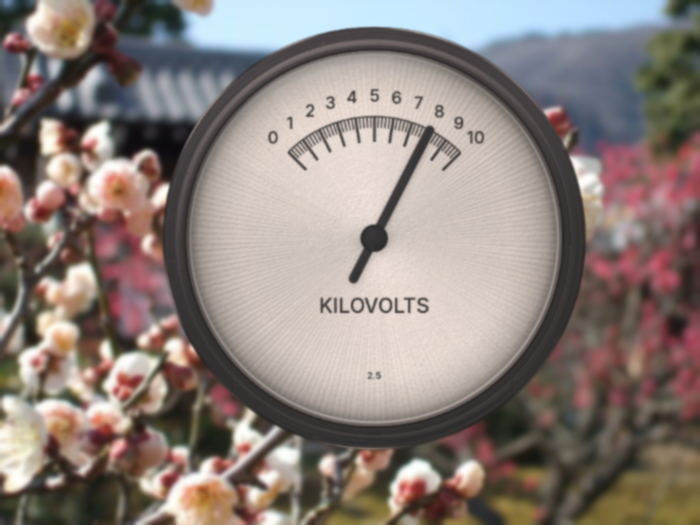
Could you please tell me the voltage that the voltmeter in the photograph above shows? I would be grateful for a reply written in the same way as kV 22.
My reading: kV 8
